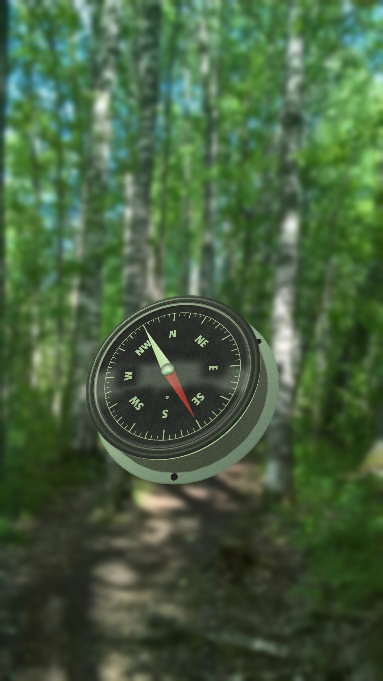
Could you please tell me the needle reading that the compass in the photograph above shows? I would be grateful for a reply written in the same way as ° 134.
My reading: ° 150
